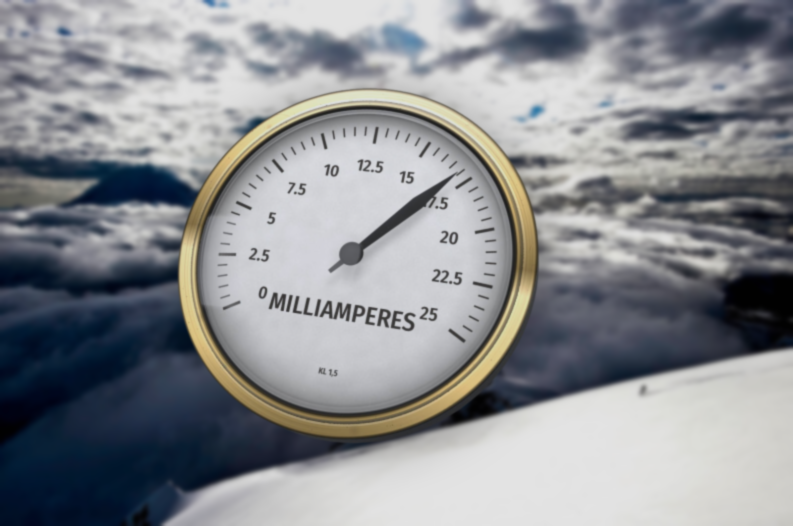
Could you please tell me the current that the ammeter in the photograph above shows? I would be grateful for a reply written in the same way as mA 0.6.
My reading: mA 17
